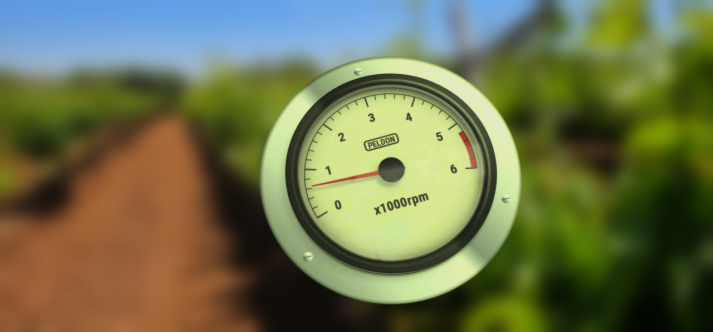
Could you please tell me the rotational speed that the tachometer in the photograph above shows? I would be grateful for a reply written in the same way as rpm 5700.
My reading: rpm 600
